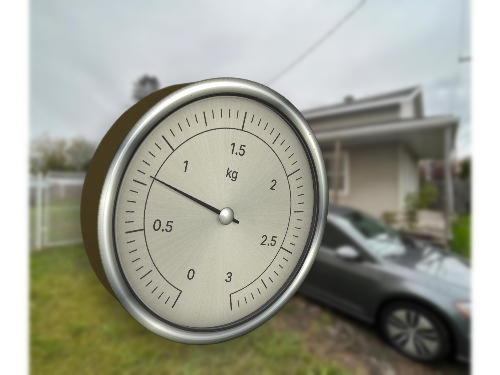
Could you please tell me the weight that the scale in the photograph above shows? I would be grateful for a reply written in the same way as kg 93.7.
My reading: kg 0.8
